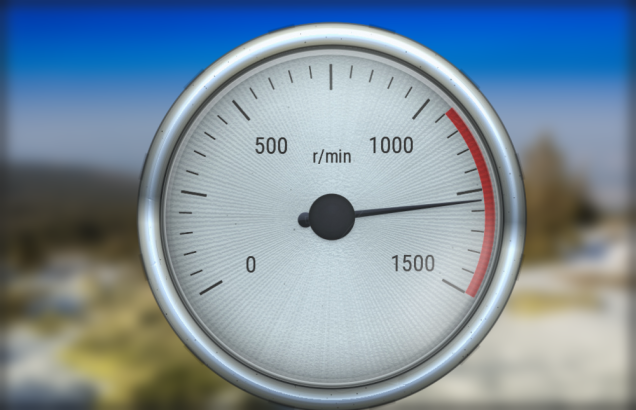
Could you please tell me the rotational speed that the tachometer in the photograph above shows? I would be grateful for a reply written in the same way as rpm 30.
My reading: rpm 1275
